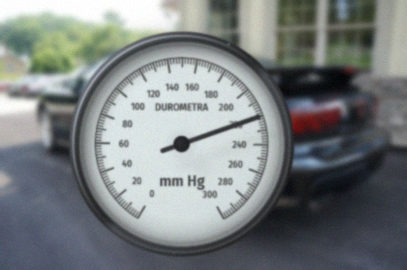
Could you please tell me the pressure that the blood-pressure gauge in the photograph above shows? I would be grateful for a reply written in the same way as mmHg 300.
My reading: mmHg 220
